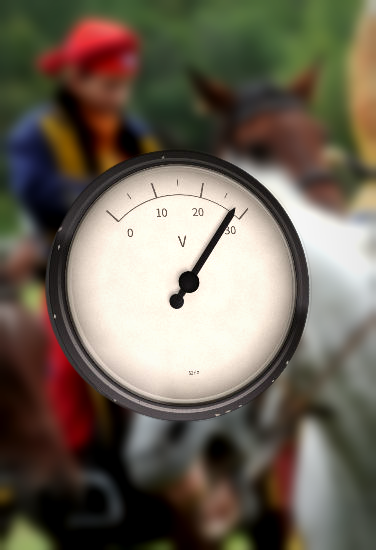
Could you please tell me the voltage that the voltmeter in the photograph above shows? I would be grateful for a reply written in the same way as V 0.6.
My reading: V 27.5
